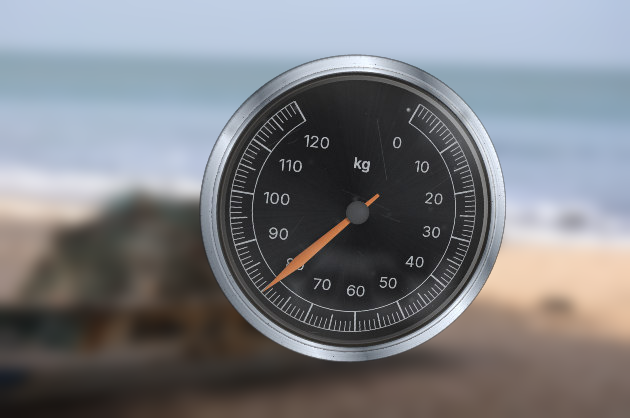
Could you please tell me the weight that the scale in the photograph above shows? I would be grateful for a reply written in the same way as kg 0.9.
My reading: kg 80
